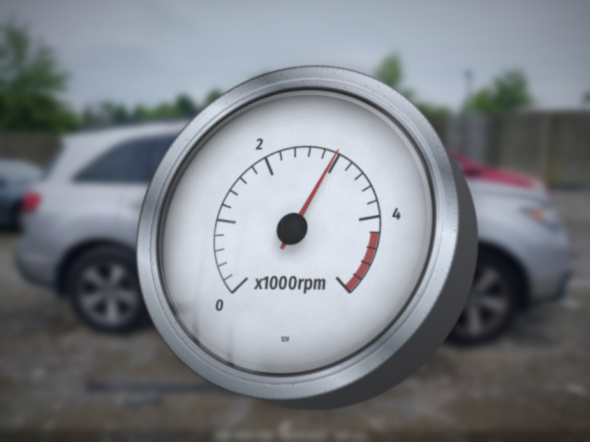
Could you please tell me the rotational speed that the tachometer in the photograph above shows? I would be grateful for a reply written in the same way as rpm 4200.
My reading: rpm 3000
